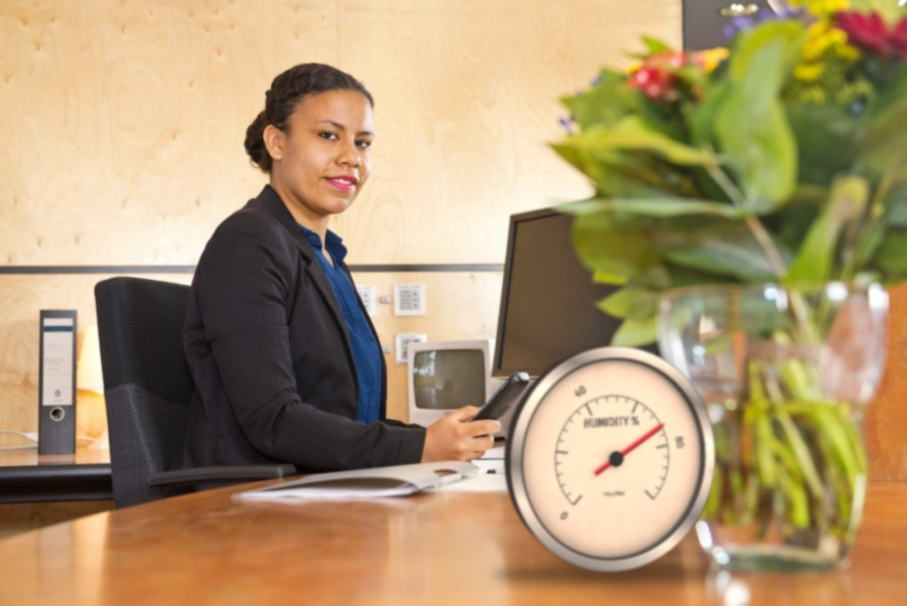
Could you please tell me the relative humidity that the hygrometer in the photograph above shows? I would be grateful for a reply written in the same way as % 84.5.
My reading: % 72
